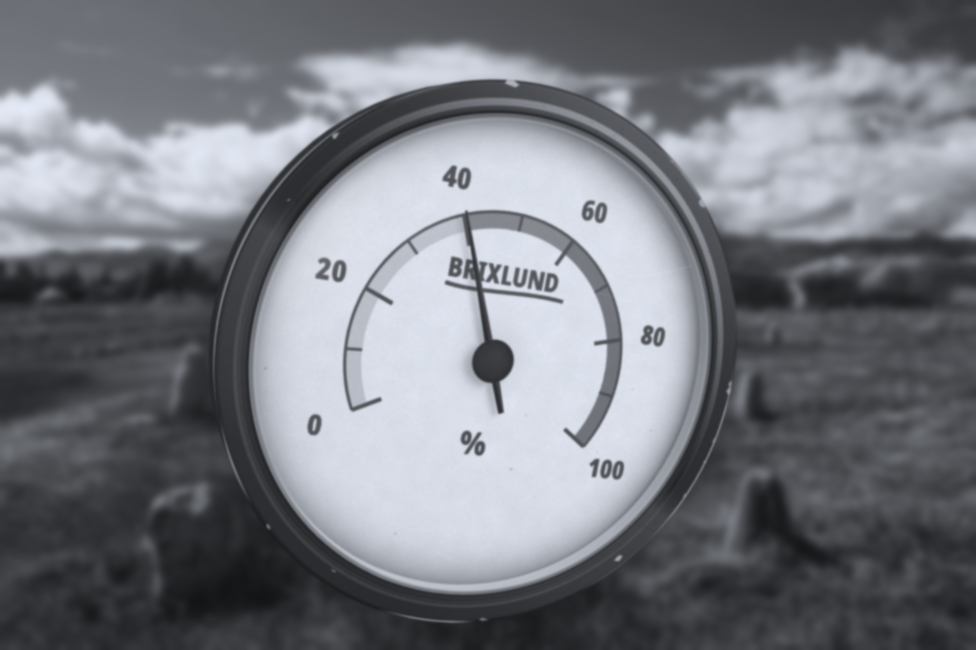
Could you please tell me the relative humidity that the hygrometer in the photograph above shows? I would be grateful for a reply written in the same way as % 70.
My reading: % 40
